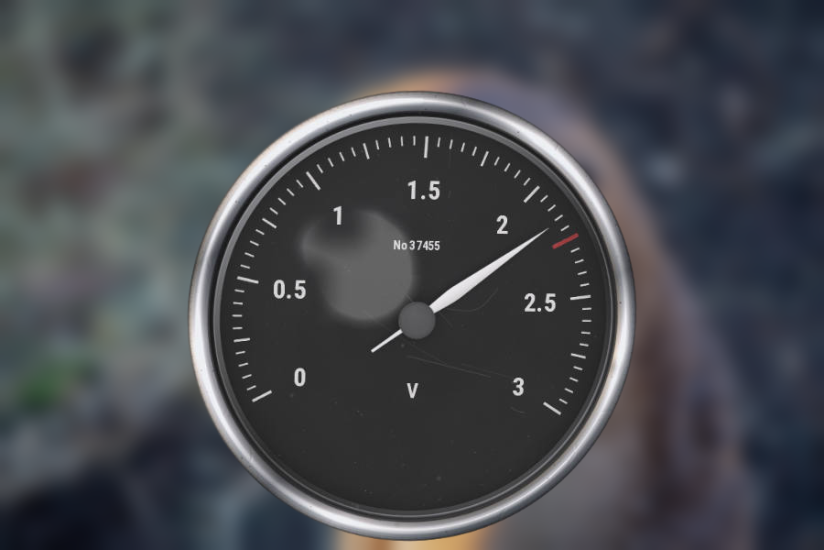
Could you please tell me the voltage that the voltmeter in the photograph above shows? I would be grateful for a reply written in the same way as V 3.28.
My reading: V 2.15
